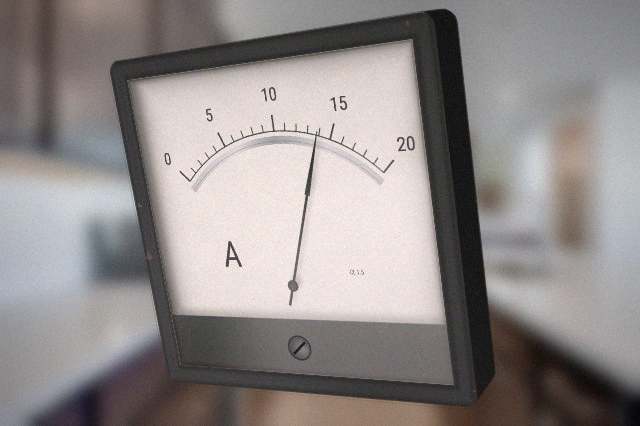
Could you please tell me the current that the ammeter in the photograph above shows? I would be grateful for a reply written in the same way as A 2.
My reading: A 14
